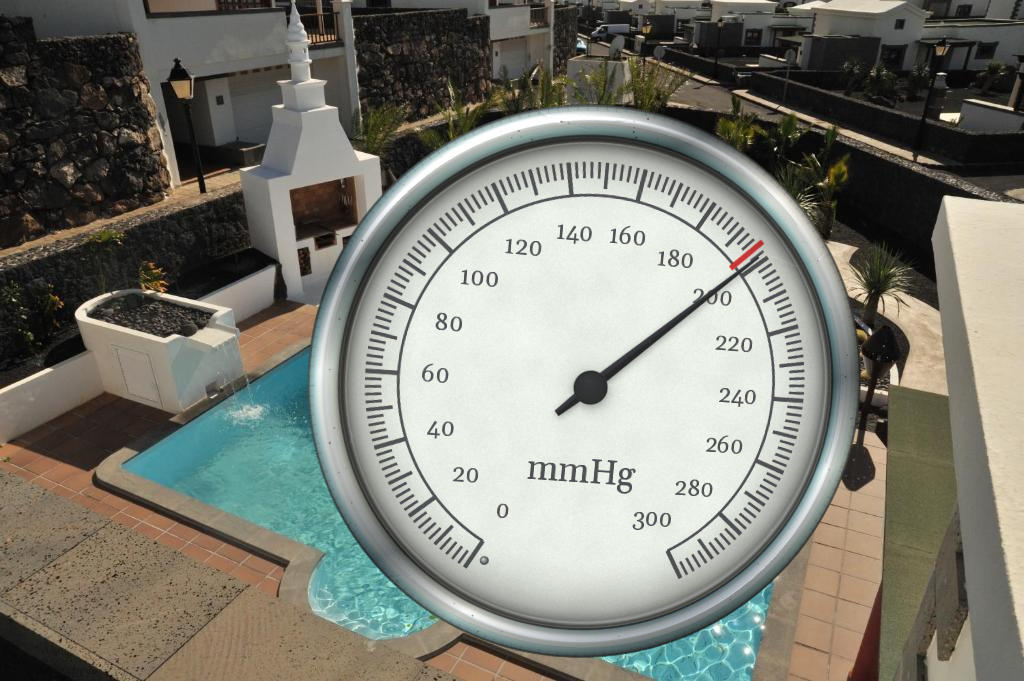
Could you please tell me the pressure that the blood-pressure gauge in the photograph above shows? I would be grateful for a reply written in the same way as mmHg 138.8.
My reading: mmHg 198
